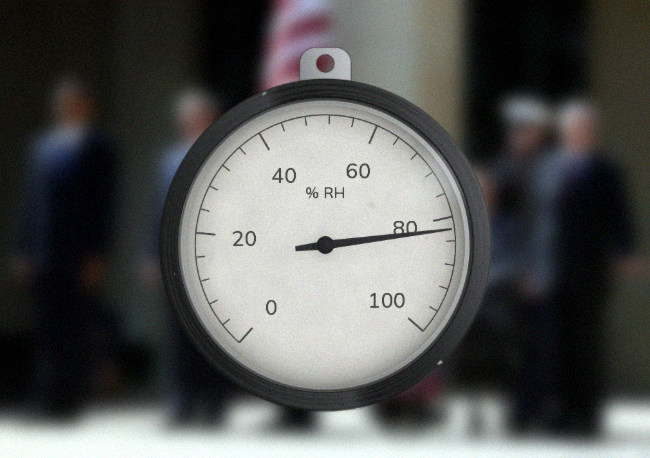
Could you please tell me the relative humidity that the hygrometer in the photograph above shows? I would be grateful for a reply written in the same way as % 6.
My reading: % 82
